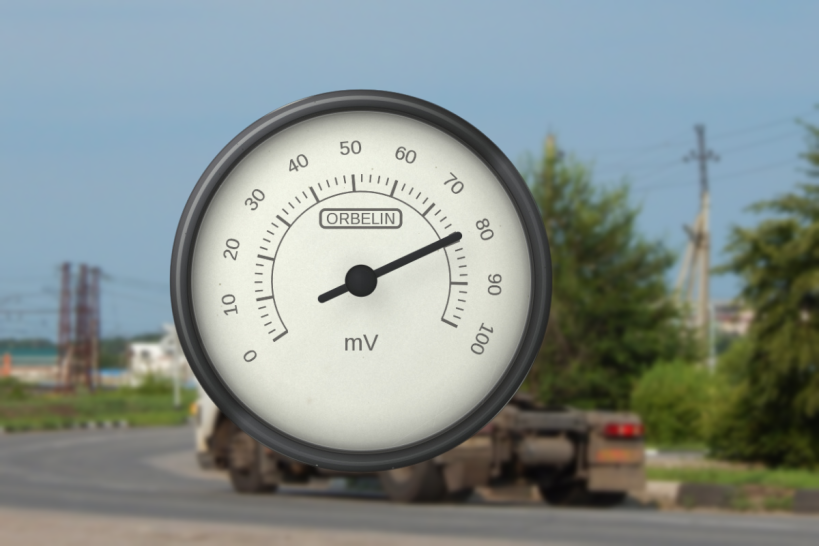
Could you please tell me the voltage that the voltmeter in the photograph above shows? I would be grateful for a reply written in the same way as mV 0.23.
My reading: mV 79
